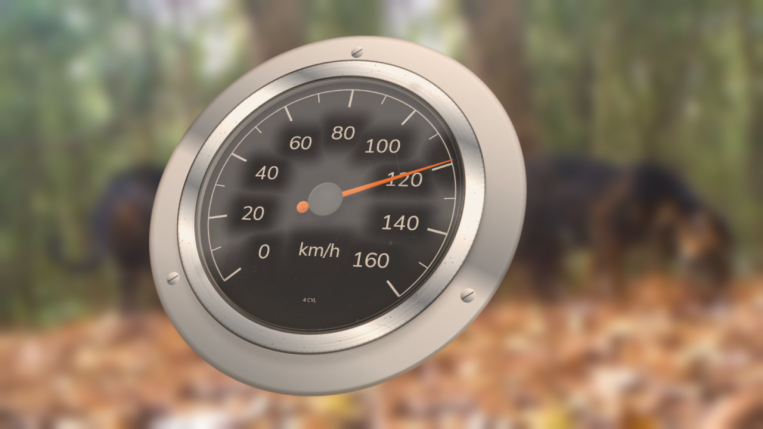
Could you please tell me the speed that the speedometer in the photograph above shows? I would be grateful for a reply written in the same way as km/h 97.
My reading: km/h 120
